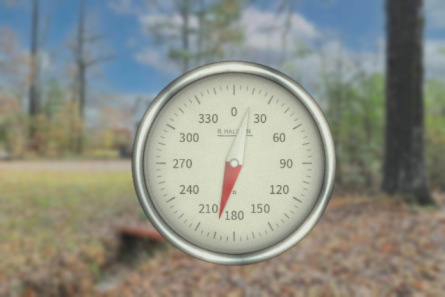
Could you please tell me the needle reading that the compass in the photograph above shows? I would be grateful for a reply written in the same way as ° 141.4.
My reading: ° 195
